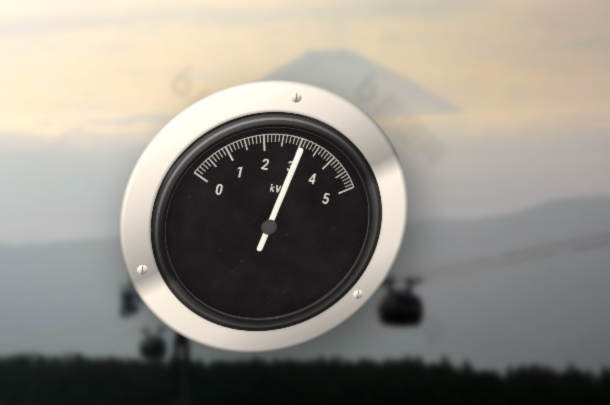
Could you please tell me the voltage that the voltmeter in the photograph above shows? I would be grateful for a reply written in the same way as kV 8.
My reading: kV 3
